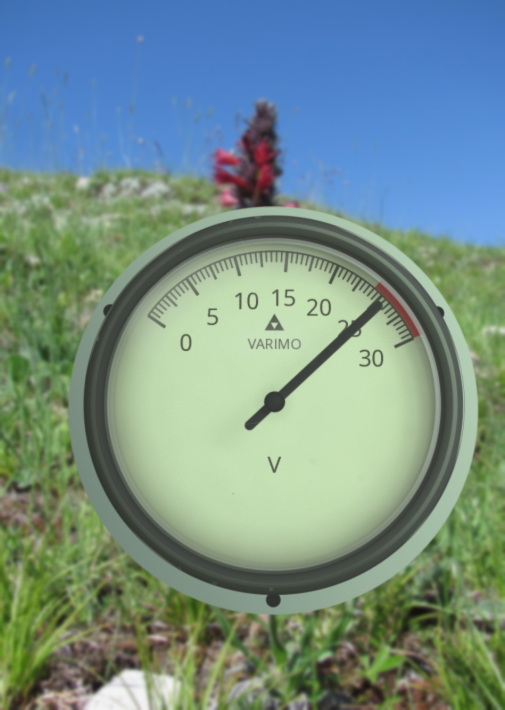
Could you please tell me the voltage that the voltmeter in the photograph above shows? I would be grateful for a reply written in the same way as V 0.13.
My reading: V 25.5
